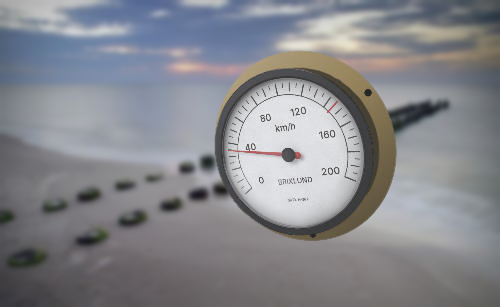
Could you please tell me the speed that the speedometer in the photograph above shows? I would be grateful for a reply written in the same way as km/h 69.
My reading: km/h 35
